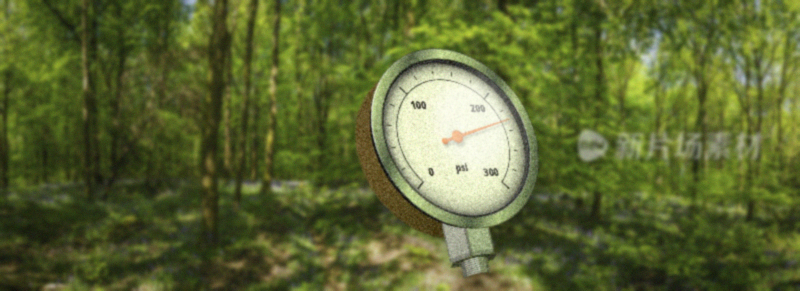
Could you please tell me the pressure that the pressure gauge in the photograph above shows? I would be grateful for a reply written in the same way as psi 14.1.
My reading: psi 230
